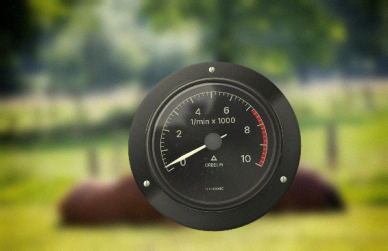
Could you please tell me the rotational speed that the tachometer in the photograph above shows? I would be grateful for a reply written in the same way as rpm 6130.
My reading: rpm 200
